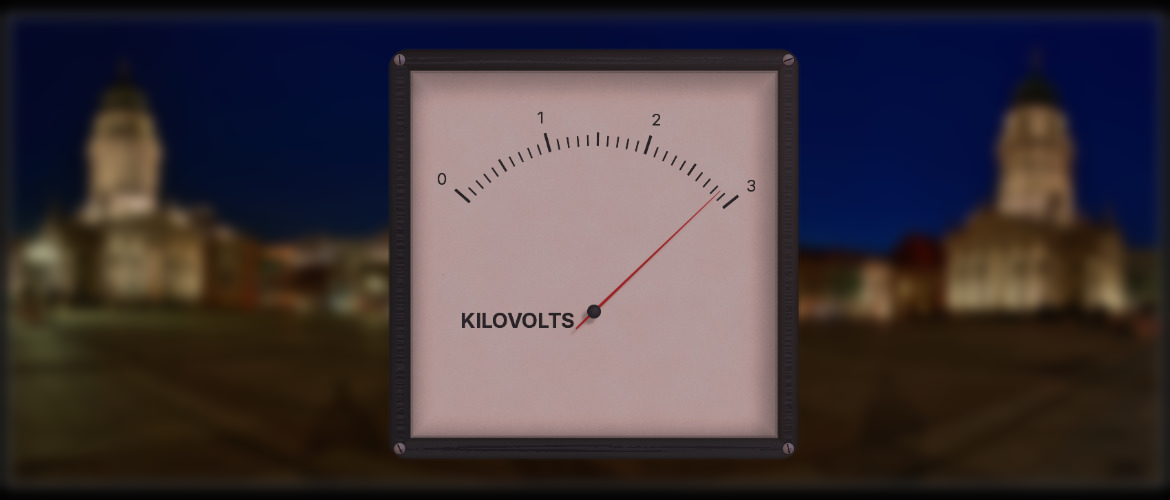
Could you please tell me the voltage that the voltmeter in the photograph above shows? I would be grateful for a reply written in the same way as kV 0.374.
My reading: kV 2.85
